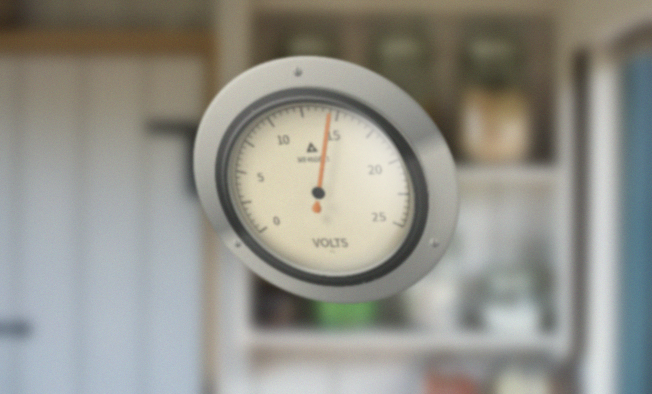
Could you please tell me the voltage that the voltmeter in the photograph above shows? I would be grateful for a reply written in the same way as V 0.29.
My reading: V 14.5
